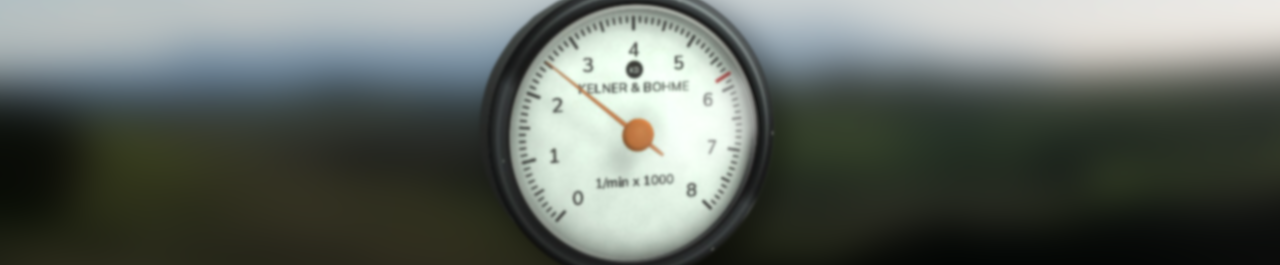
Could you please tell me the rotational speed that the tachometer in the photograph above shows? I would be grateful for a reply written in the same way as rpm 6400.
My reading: rpm 2500
